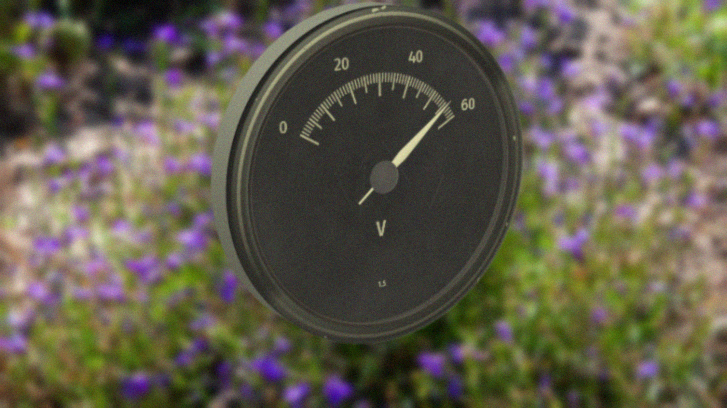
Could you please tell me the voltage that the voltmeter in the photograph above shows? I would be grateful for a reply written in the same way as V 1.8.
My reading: V 55
